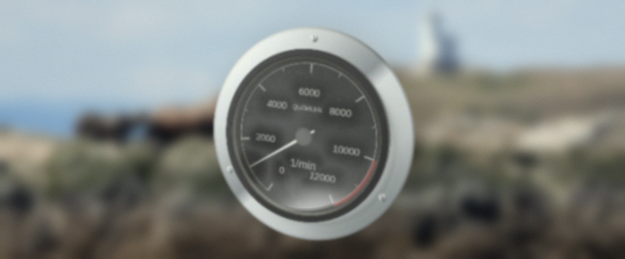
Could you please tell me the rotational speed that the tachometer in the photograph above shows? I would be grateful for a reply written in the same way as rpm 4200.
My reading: rpm 1000
